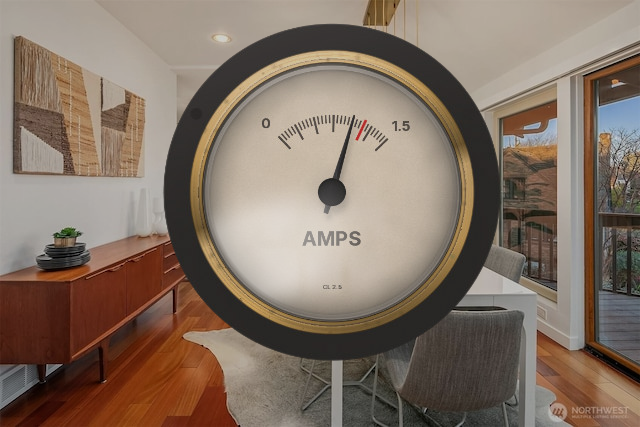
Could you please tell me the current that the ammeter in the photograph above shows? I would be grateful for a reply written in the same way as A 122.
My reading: A 1
